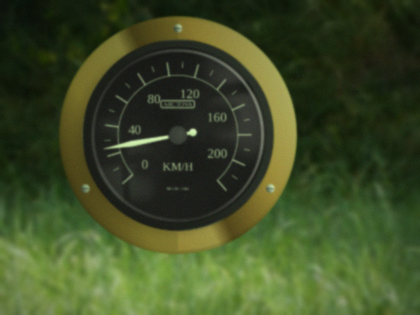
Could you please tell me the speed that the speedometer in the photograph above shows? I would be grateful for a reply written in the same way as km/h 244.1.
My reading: km/h 25
